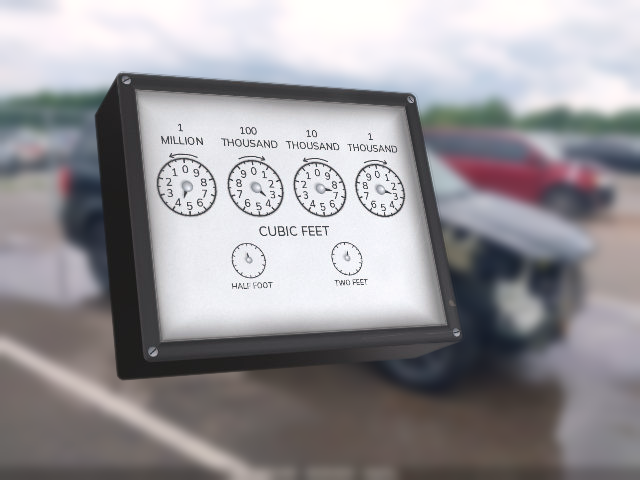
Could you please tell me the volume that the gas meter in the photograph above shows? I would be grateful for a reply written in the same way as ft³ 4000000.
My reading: ft³ 437300
